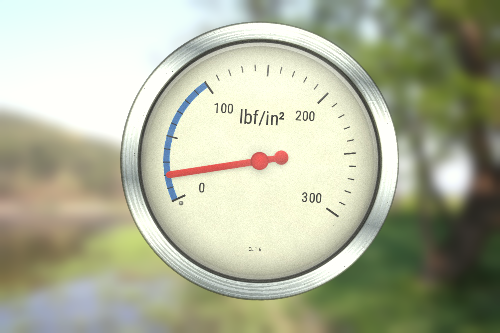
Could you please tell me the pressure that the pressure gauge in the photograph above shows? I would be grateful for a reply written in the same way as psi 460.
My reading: psi 20
